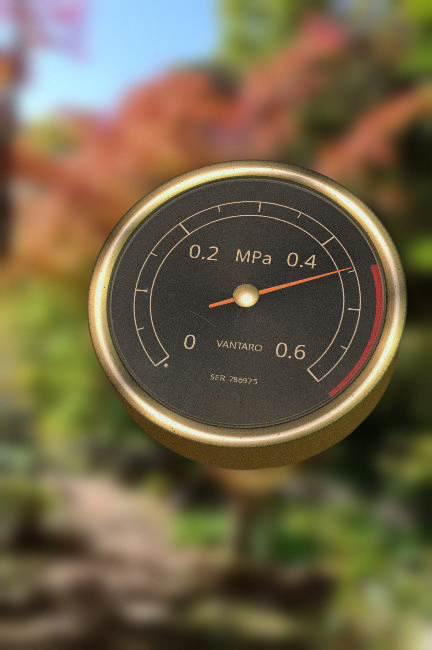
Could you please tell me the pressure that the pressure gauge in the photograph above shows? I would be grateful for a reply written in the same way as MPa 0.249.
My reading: MPa 0.45
